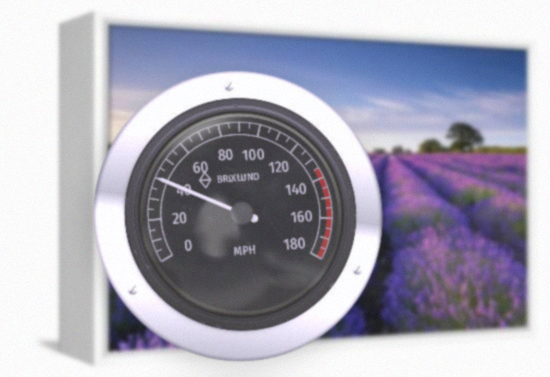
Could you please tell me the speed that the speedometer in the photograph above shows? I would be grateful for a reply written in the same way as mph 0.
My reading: mph 40
